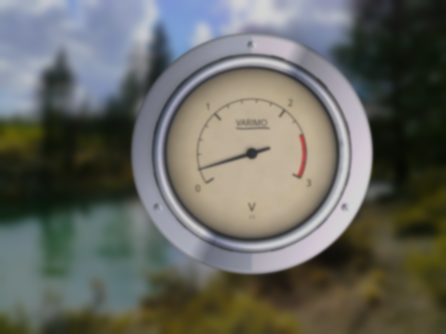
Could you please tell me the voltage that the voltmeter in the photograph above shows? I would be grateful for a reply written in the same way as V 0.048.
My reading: V 0.2
